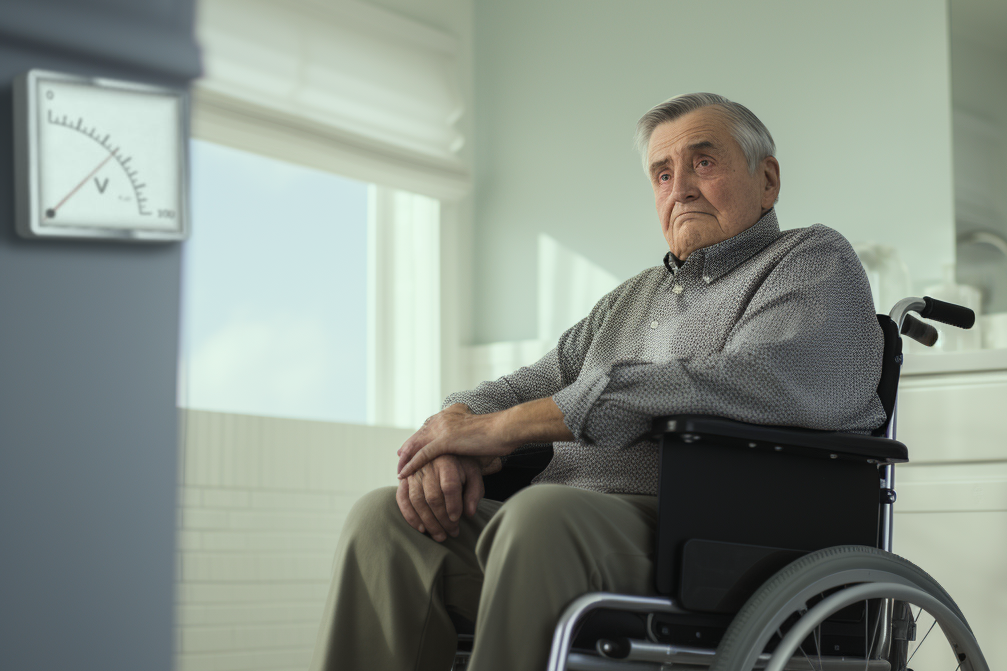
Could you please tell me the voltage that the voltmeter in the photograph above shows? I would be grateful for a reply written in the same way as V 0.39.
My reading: V 50
